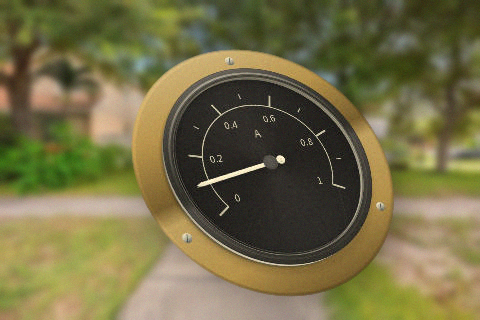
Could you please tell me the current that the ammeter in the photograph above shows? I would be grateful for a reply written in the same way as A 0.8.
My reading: A 0.1
